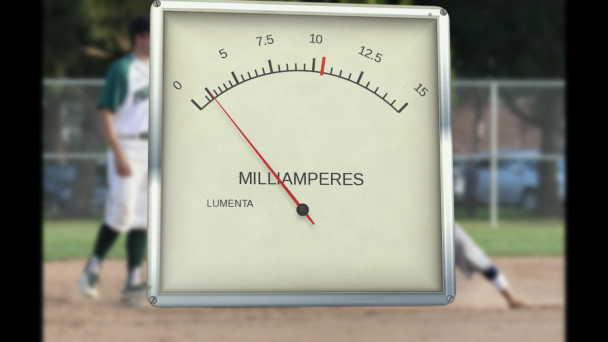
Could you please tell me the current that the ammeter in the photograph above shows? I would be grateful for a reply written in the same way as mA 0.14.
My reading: mA 2.5
